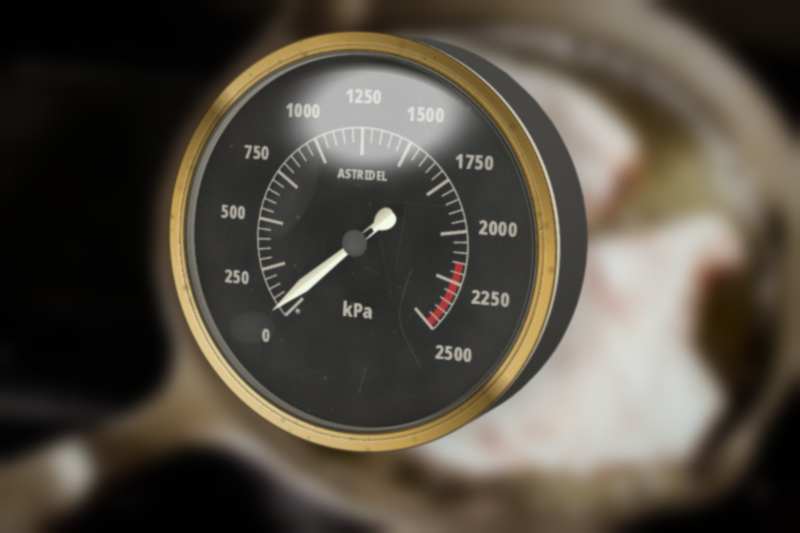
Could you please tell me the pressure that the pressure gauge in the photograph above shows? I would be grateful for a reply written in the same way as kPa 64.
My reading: kPa 50
